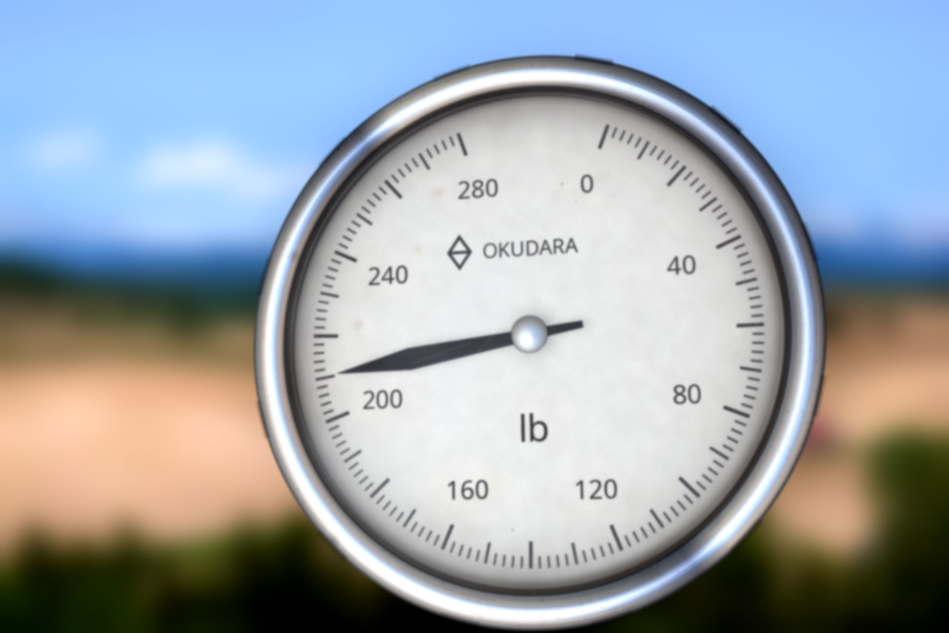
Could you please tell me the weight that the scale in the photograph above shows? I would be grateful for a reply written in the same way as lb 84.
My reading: lb 210
